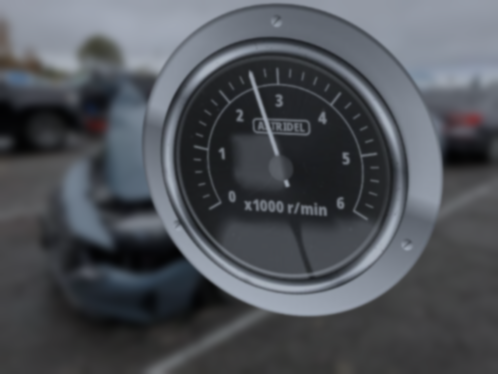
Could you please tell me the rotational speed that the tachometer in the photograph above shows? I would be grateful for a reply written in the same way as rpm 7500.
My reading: rpm 2600
